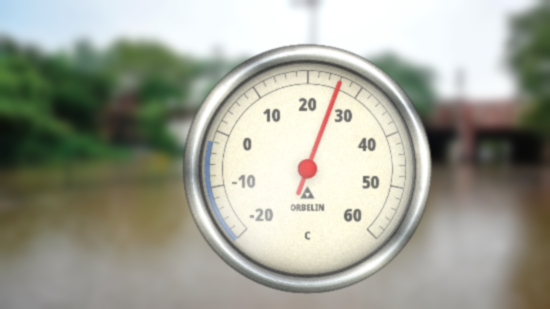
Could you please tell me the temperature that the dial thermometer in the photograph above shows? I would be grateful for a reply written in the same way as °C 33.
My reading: °C 26
